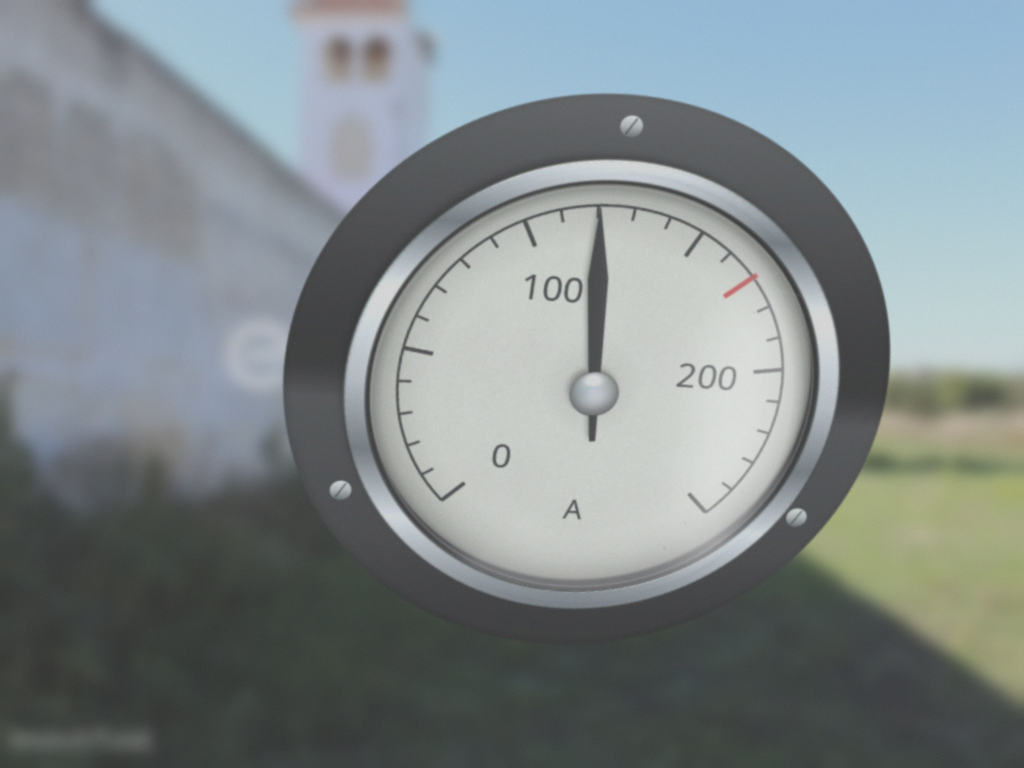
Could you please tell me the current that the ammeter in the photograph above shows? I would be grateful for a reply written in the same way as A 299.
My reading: A 120
